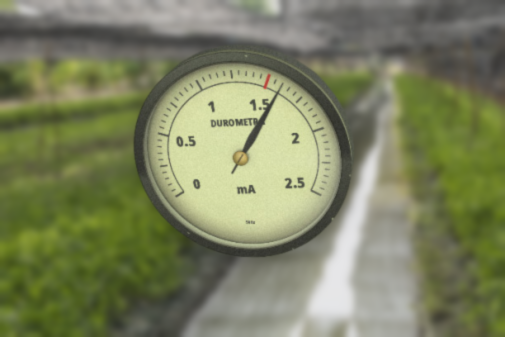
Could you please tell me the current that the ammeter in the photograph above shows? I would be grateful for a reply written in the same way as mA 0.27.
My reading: mA 1.6
